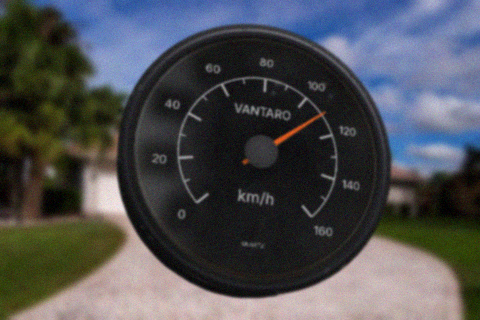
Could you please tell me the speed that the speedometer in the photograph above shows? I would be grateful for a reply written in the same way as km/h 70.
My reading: km/h 110
